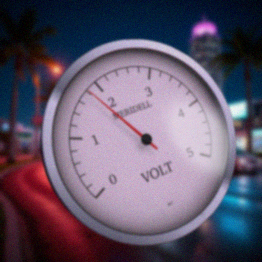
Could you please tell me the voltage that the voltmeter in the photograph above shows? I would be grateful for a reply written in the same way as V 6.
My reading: V 1.8
